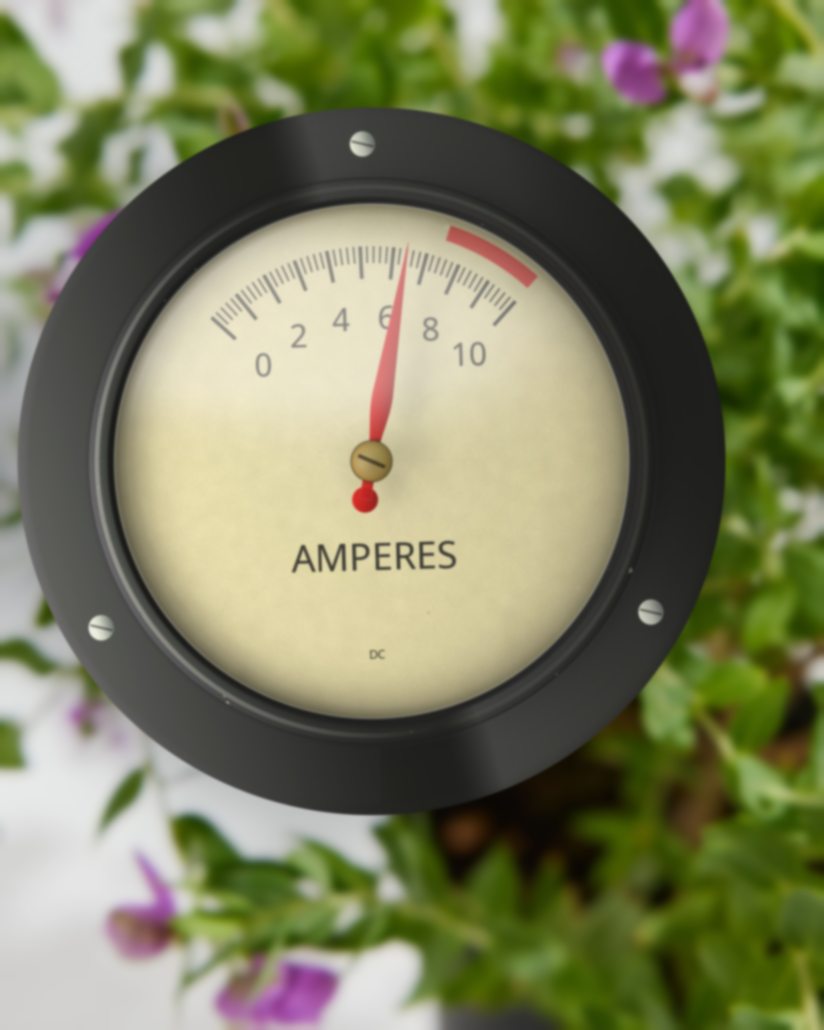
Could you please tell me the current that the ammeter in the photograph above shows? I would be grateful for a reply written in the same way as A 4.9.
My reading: A 6.4
